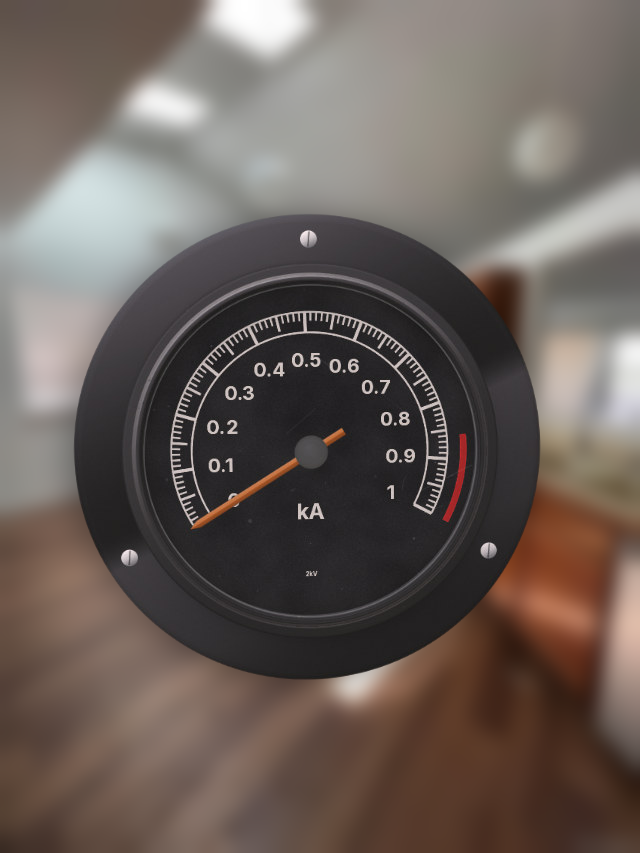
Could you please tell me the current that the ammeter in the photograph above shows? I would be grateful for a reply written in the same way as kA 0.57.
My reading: kA 0
